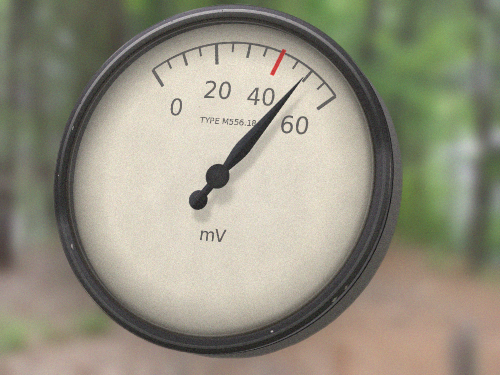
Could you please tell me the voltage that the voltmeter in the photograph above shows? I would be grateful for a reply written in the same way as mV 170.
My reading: mV 50
